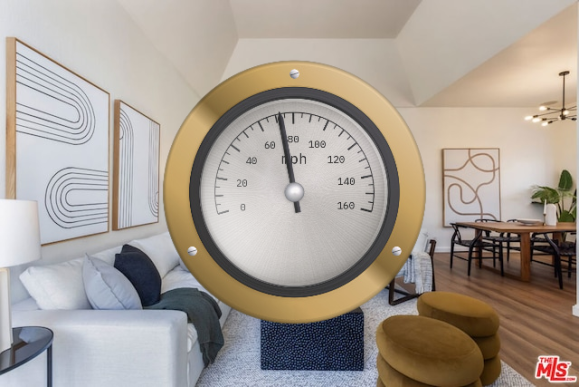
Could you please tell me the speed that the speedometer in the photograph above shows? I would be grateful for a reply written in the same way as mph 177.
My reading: mph 72.5
